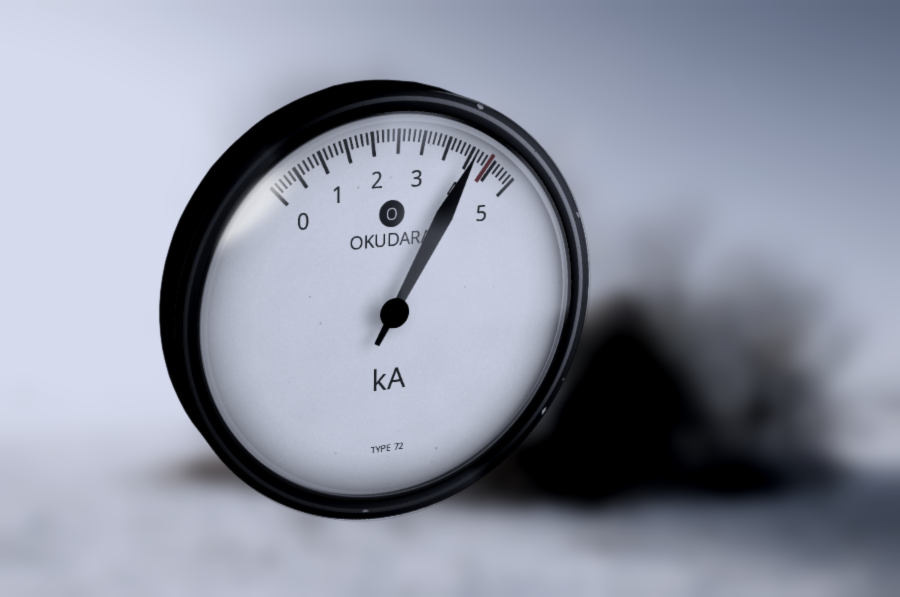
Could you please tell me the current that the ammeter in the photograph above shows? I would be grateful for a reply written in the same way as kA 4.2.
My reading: kA 4
